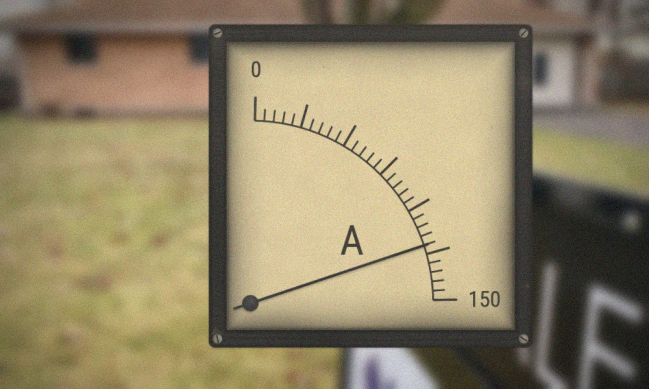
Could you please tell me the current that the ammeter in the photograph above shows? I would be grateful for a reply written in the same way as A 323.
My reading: A 120
